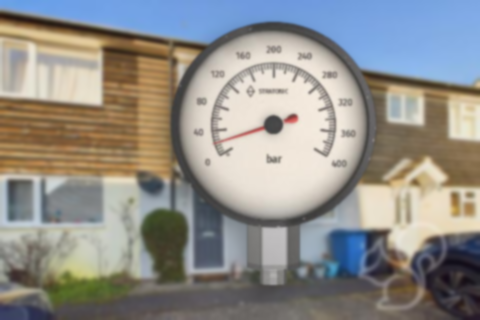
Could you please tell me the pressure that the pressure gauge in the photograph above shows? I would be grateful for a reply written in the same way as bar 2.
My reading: bar 20
